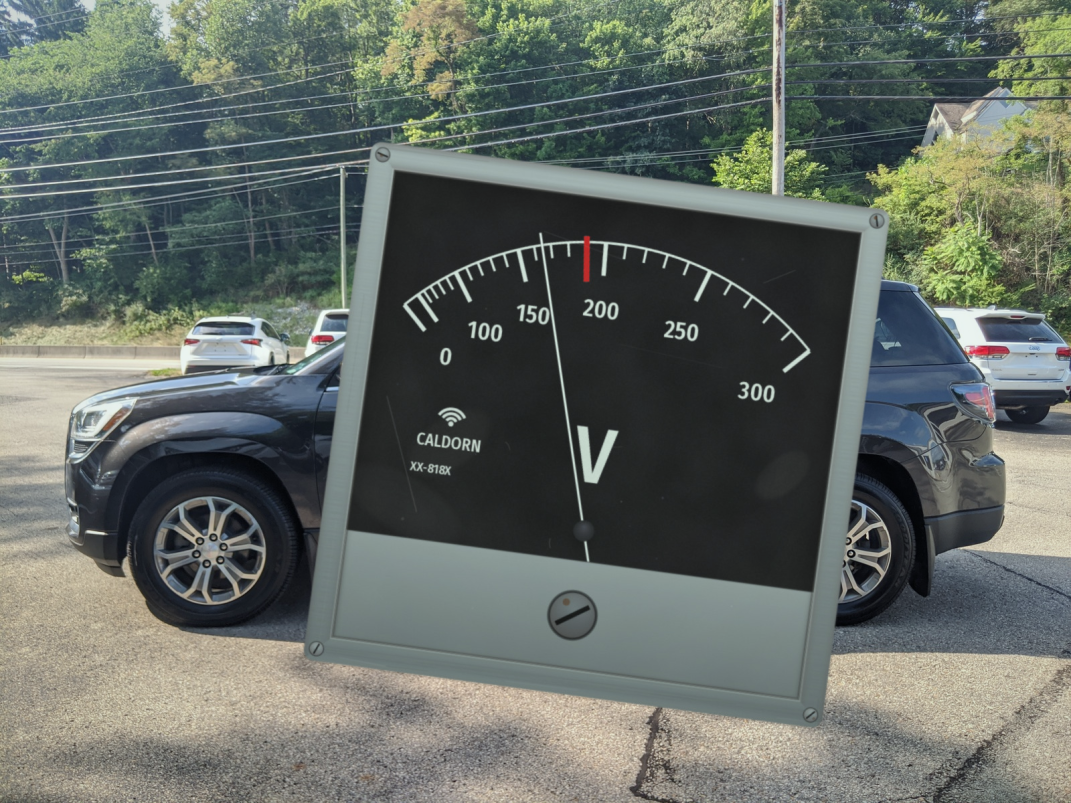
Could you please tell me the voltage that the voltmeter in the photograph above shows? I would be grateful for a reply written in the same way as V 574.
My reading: V 165
